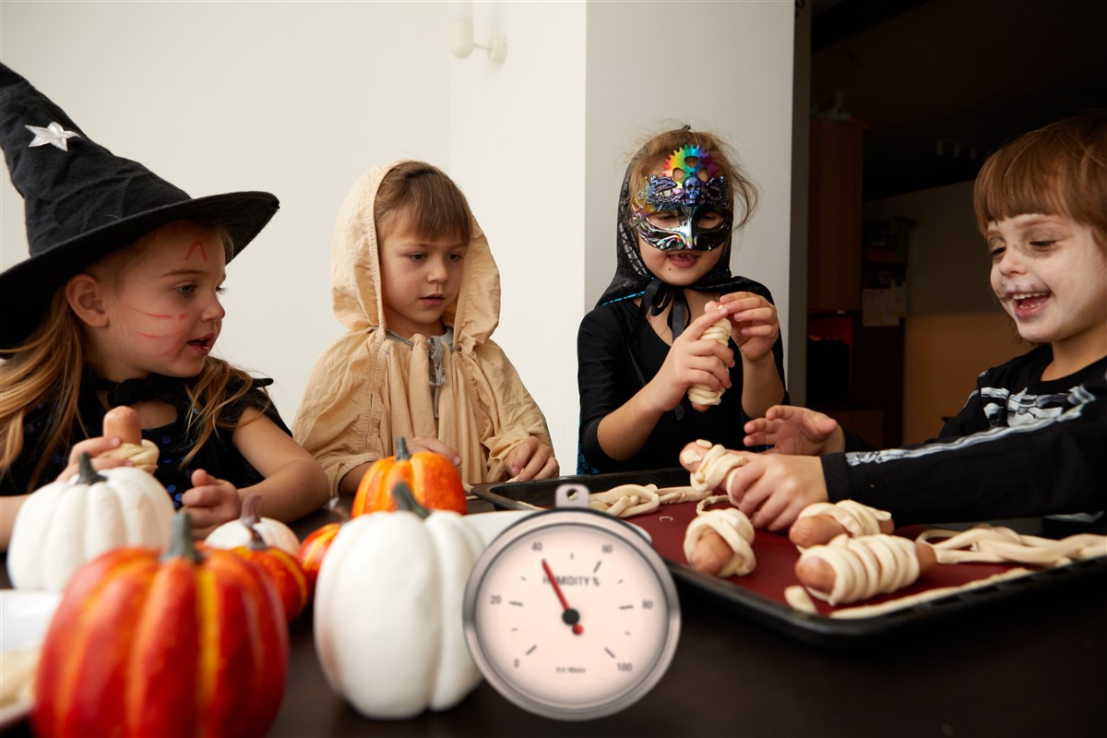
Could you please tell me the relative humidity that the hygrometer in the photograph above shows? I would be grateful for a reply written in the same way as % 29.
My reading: % 40
